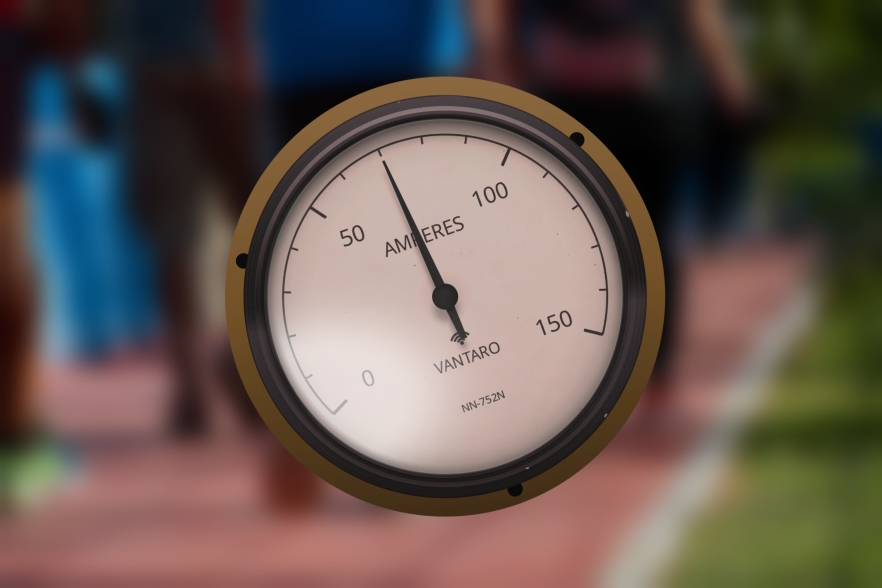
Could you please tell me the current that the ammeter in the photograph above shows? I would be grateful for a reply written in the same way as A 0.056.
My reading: A 70
